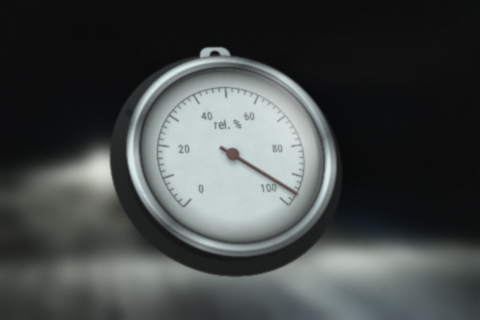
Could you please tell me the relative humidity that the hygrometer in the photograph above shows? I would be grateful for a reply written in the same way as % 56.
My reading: % 96
